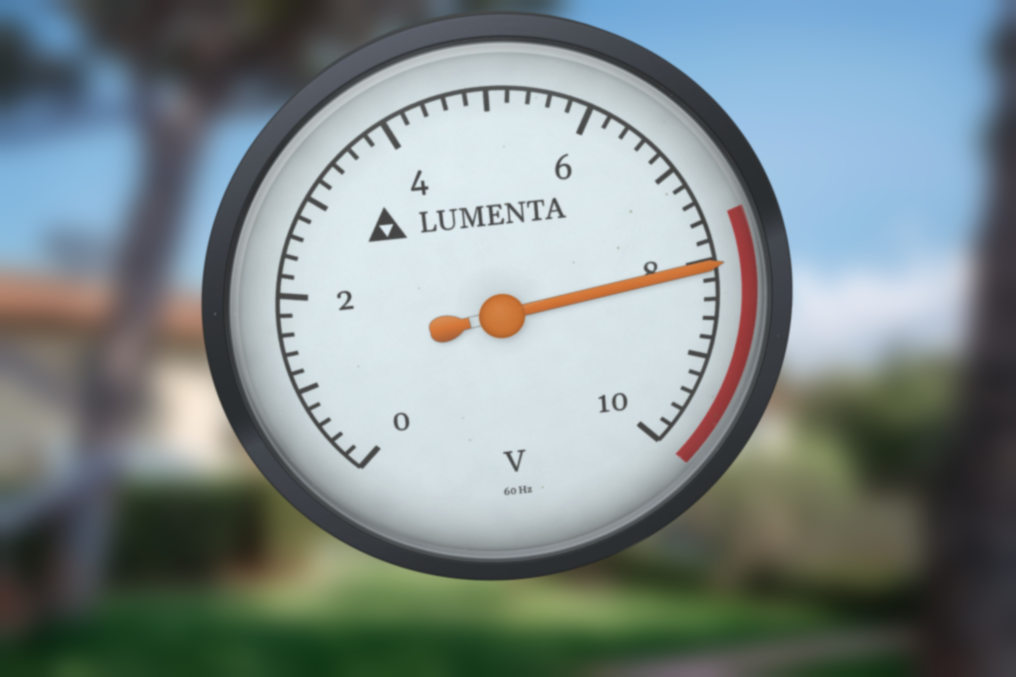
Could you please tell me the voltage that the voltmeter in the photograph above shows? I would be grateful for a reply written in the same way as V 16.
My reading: V 8
